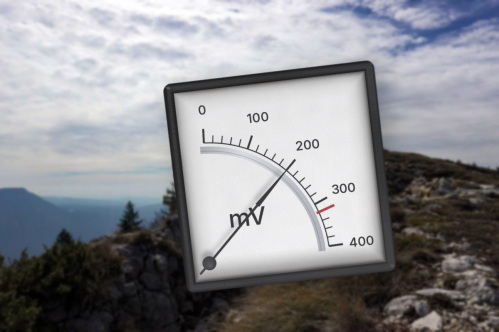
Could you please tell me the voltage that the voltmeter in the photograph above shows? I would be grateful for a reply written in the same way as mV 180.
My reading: mV 200
